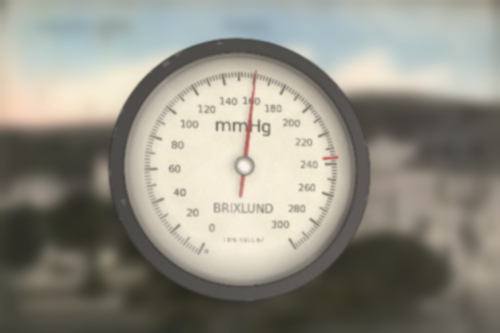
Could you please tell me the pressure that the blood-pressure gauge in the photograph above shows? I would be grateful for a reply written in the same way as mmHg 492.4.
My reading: mmHg 160
